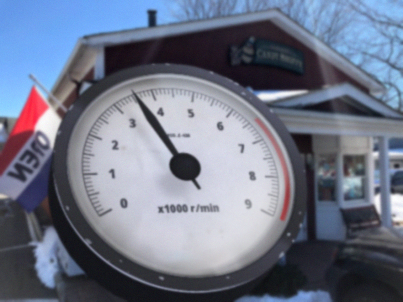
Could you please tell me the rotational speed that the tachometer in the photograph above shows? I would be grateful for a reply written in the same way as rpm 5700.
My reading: rpm 3500
